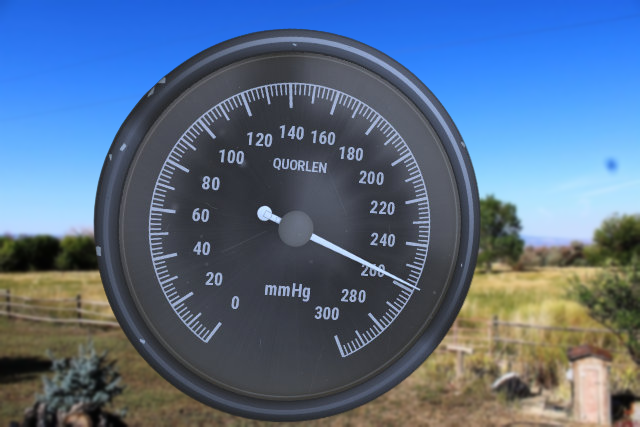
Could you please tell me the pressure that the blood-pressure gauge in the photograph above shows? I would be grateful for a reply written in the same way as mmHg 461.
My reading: mmHg 258
